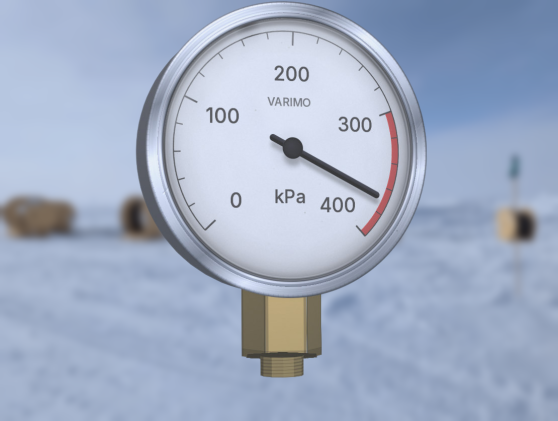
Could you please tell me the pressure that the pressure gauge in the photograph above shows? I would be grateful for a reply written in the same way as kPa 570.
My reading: kPa 370
